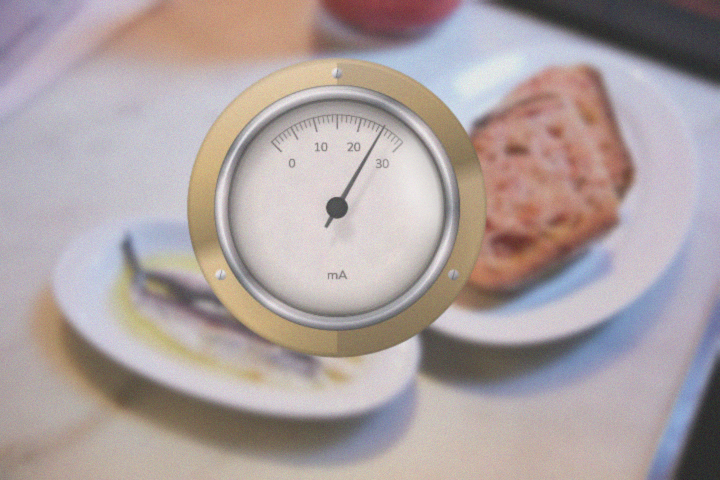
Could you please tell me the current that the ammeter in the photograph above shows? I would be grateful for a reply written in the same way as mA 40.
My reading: mA 25
